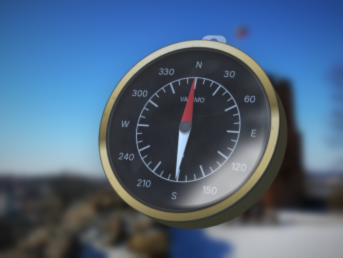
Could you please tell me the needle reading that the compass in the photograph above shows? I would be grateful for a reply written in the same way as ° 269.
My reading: ° 0
